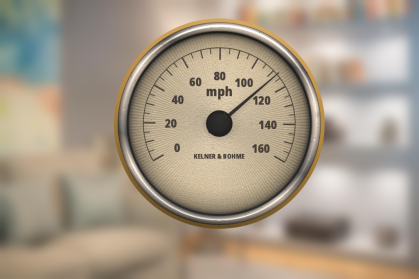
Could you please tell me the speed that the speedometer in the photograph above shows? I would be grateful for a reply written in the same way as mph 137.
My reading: mph 112.5
